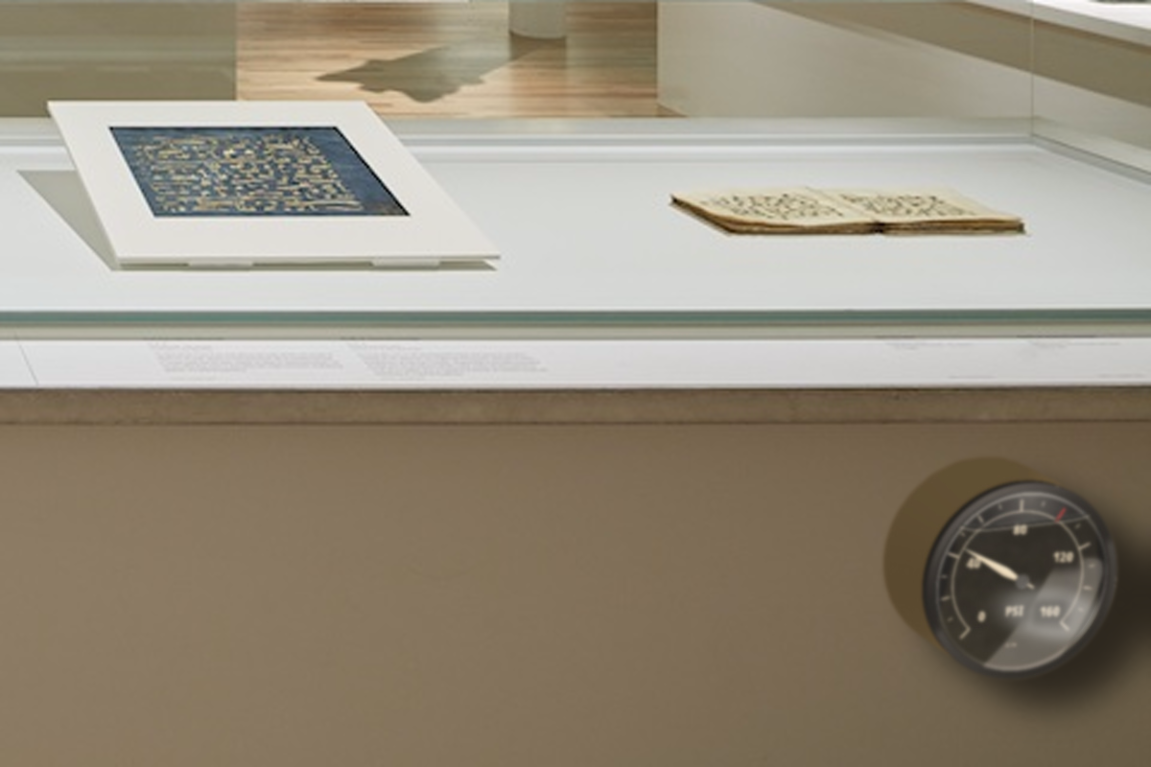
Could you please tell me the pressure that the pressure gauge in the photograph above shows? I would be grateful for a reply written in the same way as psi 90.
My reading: psi 45
